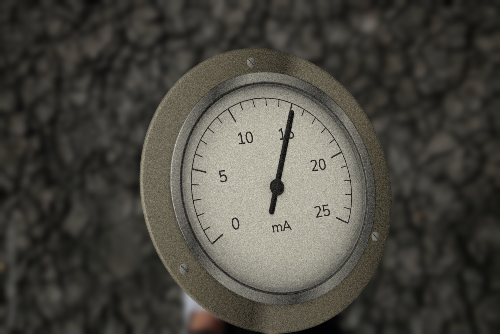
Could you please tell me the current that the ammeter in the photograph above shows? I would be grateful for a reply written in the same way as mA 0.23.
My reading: mA 15
